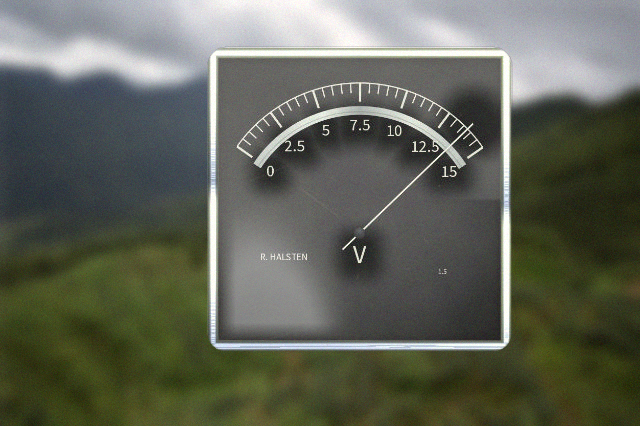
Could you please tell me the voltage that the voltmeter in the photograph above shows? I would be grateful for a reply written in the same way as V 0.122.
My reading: V 13.75
